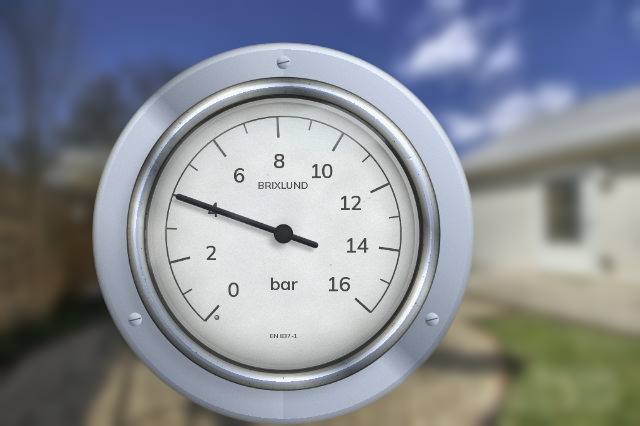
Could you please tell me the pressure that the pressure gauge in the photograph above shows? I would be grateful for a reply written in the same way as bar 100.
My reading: bar 4
